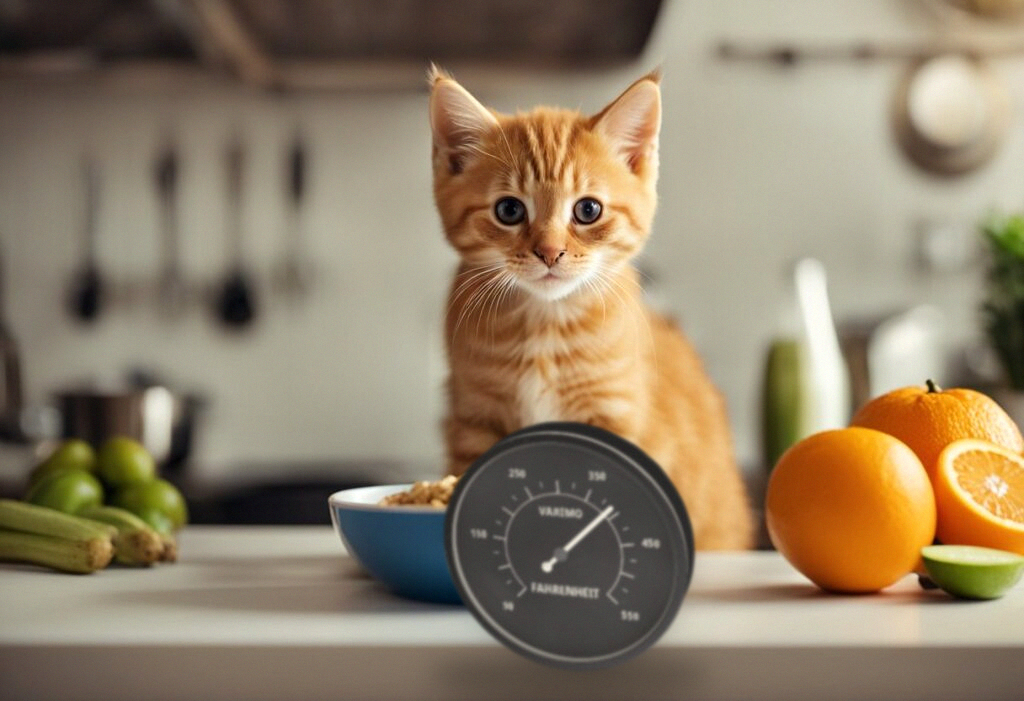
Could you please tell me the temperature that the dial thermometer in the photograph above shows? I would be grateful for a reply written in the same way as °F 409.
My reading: °F 387.5
